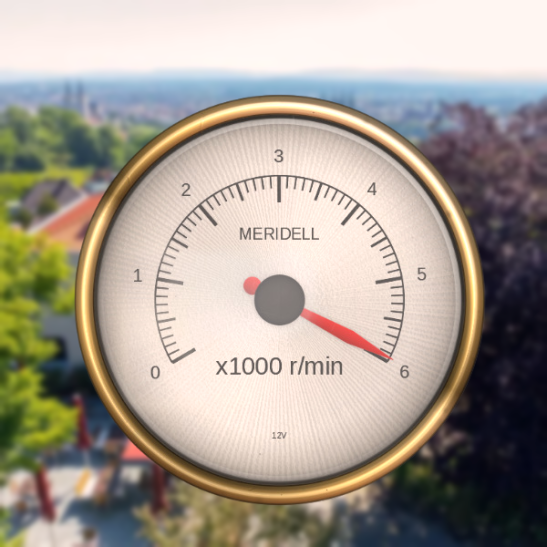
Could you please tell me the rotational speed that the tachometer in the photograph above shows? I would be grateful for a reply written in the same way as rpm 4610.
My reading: rpm 5950
